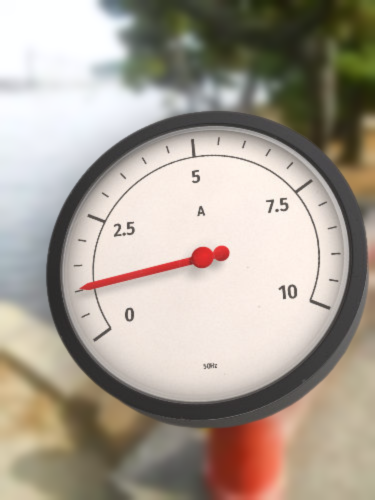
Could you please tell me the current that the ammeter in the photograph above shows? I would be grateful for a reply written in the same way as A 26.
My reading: A 1
